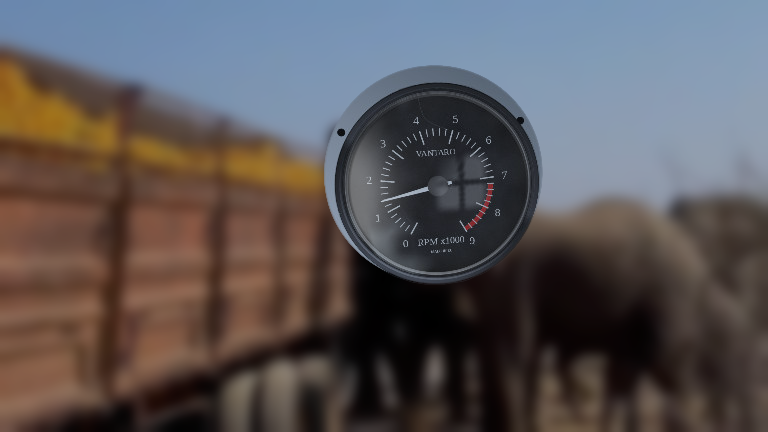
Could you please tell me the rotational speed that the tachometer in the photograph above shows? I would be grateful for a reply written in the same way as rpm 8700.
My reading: rpm 1400
